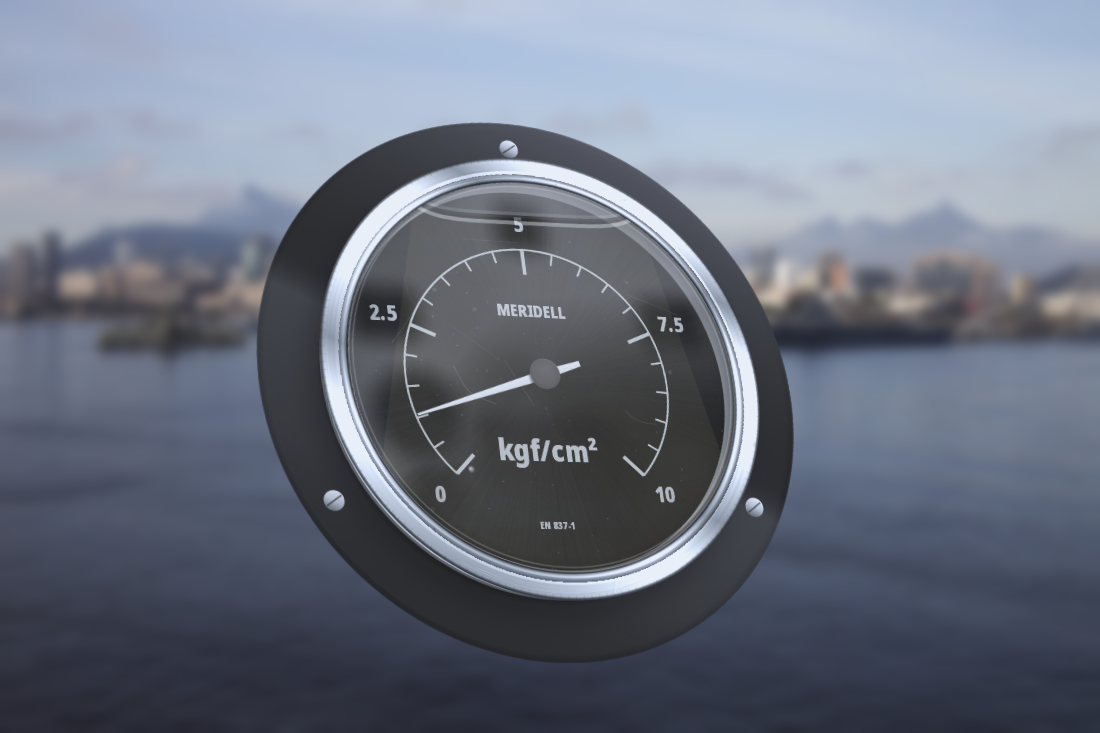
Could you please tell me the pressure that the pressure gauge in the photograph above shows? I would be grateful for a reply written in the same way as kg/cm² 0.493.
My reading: kg/cm² 1
